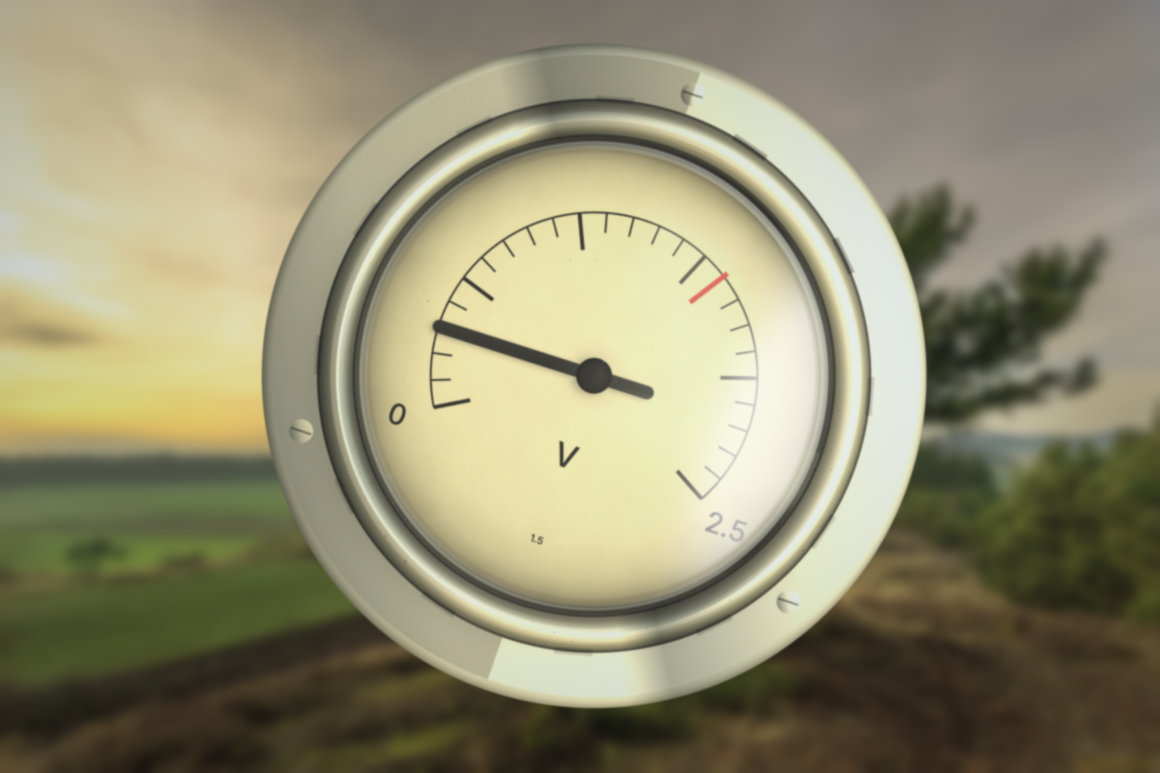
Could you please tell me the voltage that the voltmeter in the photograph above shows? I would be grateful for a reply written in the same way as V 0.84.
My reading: V 0.3
